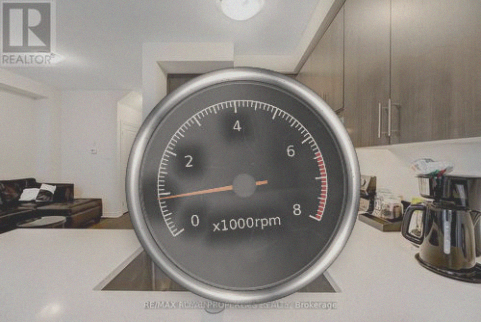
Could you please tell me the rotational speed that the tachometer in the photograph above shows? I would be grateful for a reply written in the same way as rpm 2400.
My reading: rpm 900
